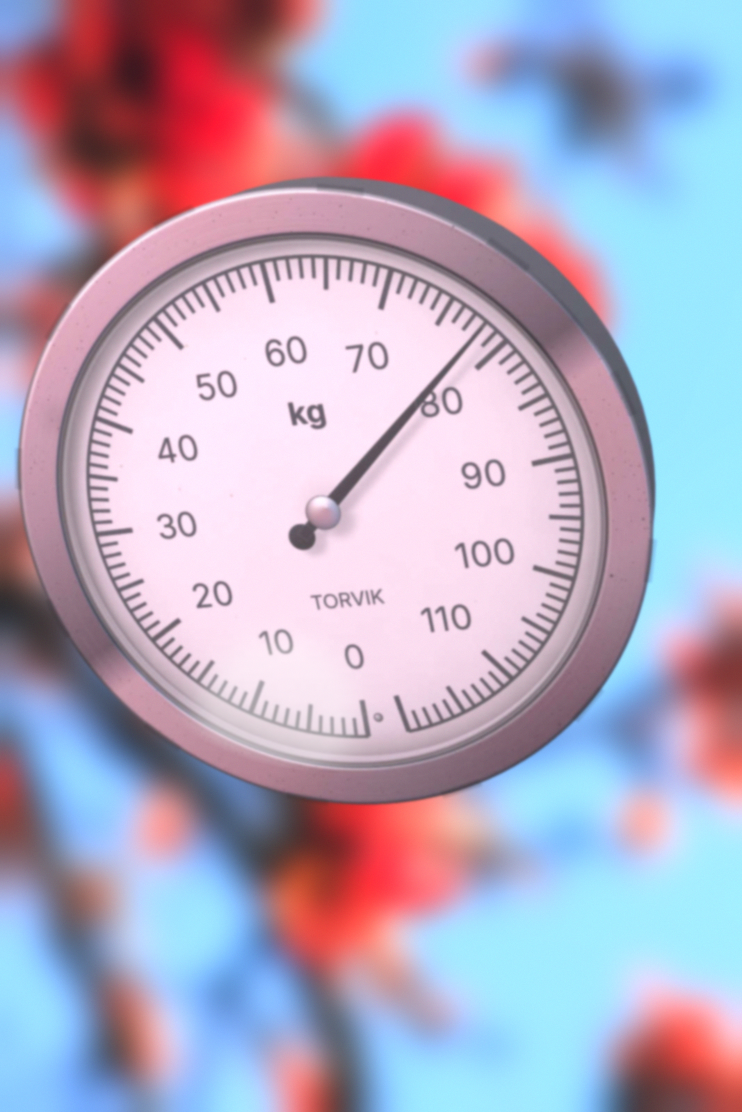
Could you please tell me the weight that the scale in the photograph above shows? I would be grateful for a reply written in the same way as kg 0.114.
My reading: kg 78
